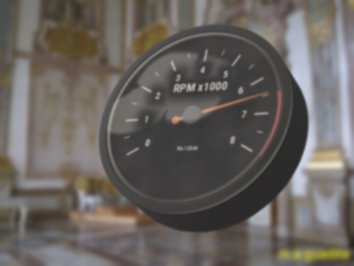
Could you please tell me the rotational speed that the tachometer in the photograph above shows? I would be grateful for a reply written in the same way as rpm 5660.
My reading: rpm 6500
